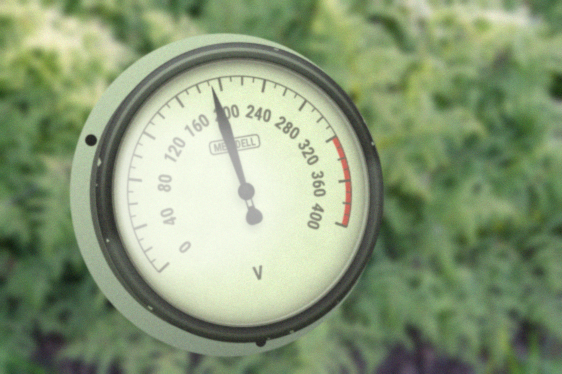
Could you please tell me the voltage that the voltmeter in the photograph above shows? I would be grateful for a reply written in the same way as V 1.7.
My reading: V 190
